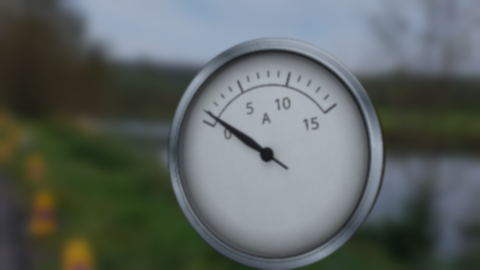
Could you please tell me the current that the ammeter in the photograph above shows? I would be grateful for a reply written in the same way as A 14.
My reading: A 1
